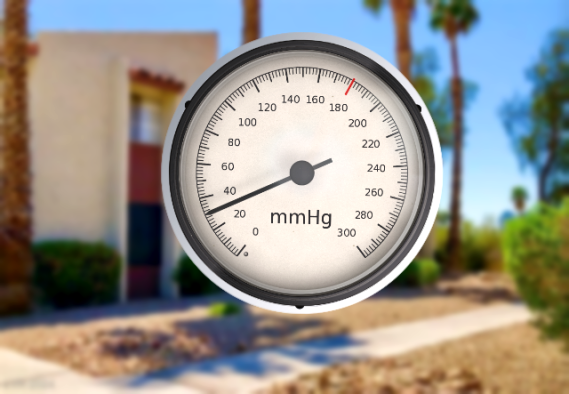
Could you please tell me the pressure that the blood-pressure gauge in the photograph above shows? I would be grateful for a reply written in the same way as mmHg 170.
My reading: mmHg 30
